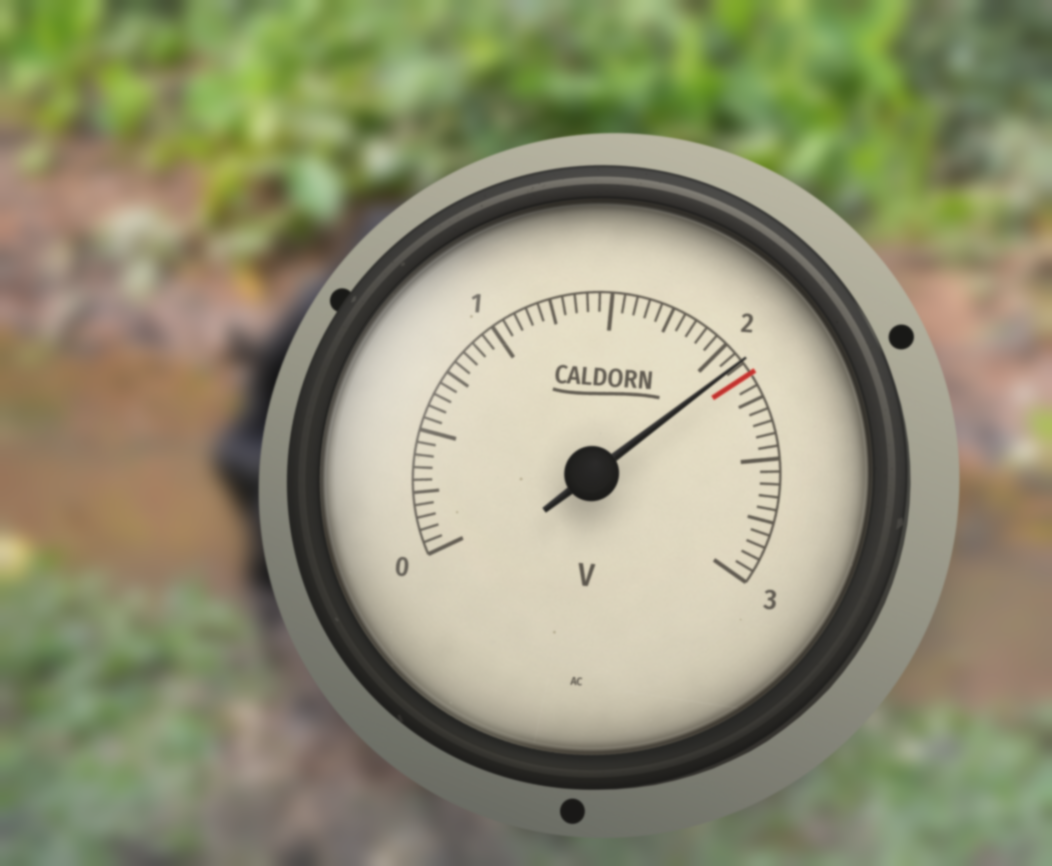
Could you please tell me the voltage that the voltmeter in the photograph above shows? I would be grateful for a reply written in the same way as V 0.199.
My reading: V 2.1
